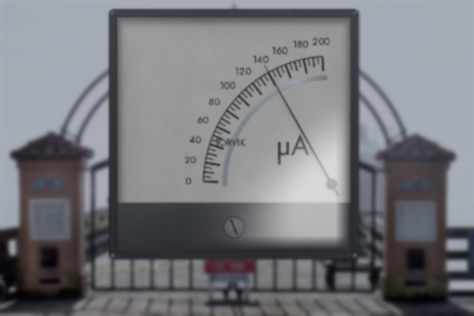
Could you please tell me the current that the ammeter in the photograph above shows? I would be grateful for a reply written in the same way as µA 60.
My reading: µA 140
